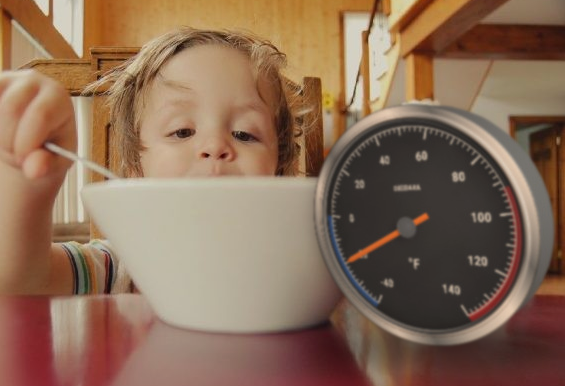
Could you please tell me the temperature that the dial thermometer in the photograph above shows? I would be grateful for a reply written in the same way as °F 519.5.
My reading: °F -20
